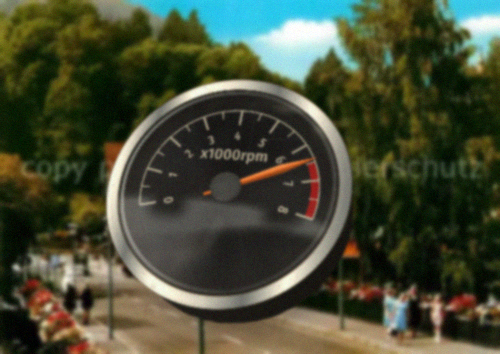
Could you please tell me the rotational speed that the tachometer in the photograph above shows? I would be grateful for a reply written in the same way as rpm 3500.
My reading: rpm 6500
